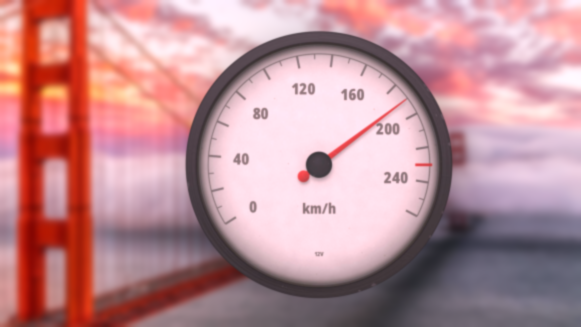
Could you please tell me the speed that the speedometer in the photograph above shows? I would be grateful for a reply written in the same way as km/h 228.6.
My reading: km/h 190
